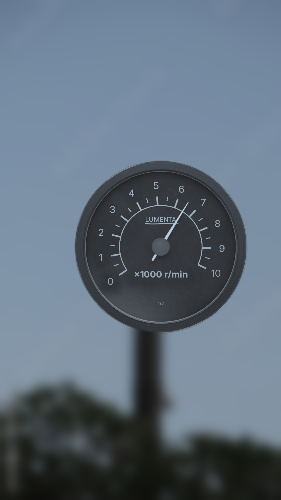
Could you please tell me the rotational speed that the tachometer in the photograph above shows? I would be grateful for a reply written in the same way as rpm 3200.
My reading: rpm 6500
